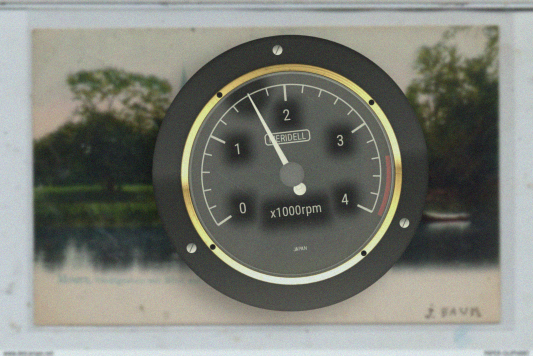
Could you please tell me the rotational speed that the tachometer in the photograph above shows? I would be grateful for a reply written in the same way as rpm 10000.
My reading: rpm 1600
